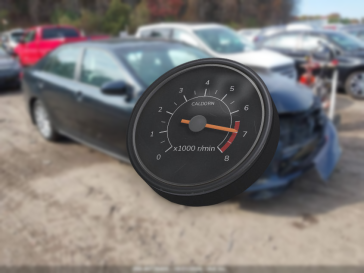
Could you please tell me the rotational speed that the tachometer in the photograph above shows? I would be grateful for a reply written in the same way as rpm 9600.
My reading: rpm 7000
